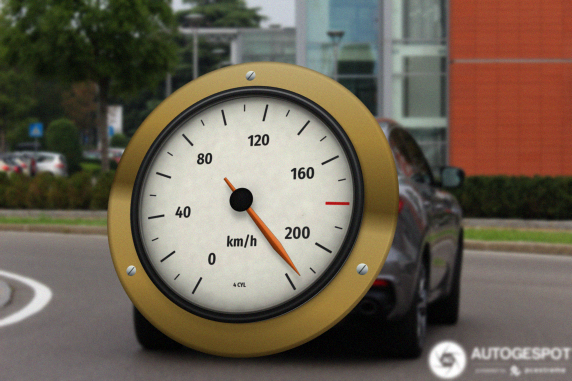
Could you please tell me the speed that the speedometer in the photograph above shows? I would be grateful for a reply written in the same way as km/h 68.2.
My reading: km/h 215
